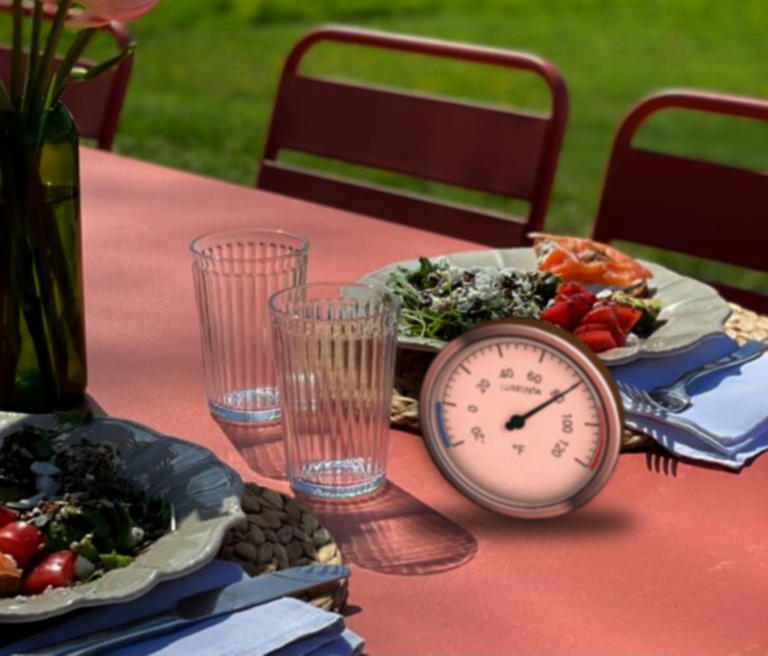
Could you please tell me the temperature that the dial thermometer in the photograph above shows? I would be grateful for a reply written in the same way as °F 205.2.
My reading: °F 80
